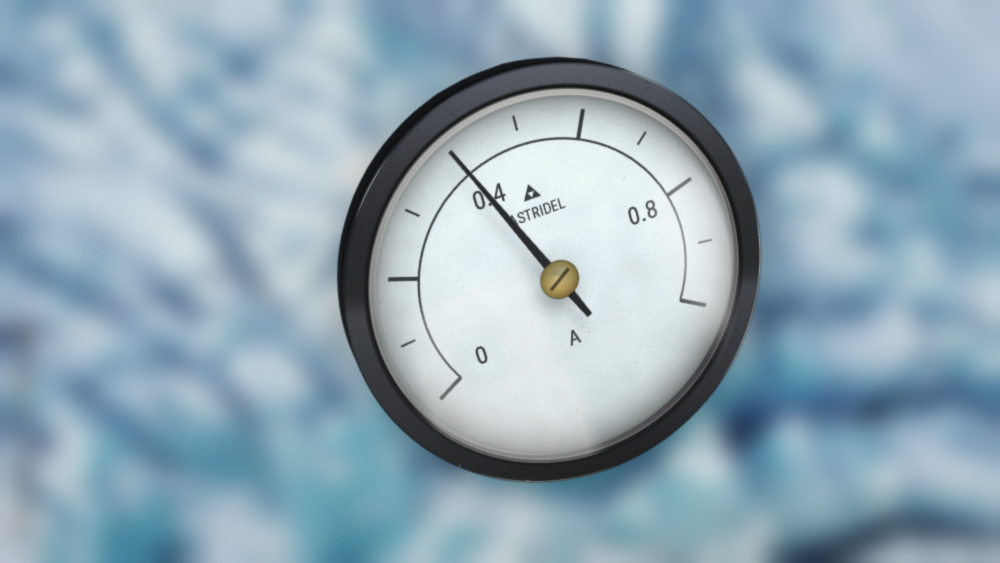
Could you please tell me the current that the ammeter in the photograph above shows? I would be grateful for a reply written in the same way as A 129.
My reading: A 0.4
